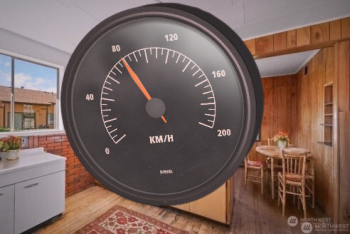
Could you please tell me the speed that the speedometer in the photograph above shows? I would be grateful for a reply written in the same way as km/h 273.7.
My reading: km/h 80
